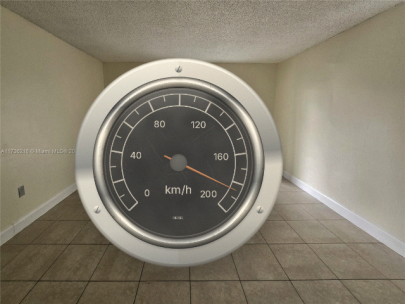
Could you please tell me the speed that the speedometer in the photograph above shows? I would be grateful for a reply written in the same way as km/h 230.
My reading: km/h 185
